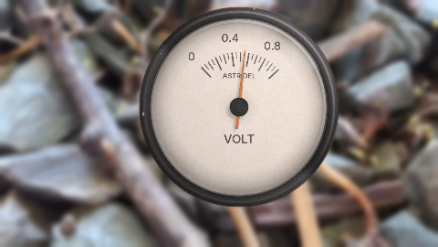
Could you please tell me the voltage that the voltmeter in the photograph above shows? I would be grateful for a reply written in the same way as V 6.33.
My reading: V 0.55
